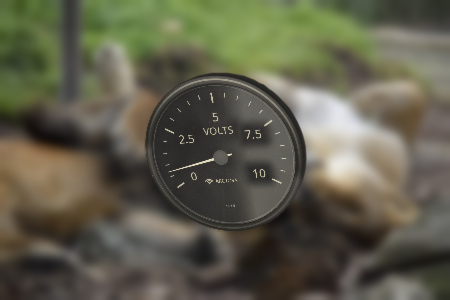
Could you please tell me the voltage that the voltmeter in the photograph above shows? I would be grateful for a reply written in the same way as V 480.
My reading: V 0.75
